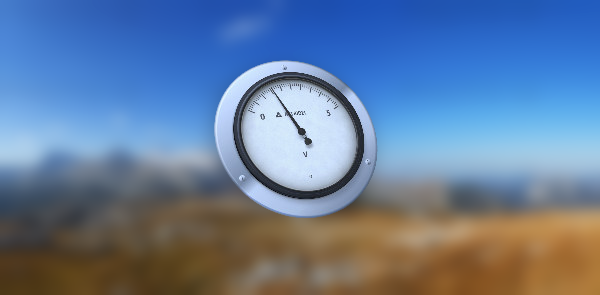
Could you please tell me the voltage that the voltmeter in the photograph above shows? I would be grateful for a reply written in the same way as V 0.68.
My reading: V 1.5
